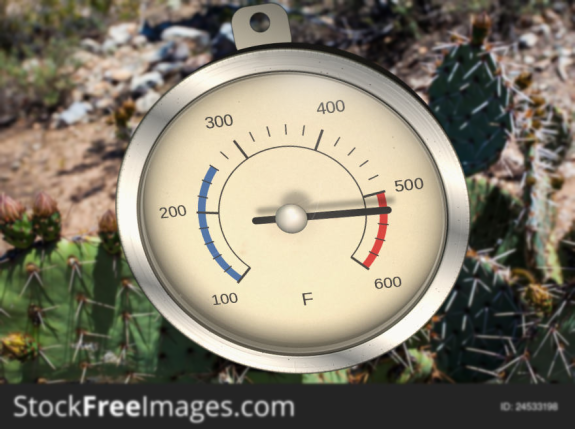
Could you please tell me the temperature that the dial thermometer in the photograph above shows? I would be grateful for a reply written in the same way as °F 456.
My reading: °F 520
